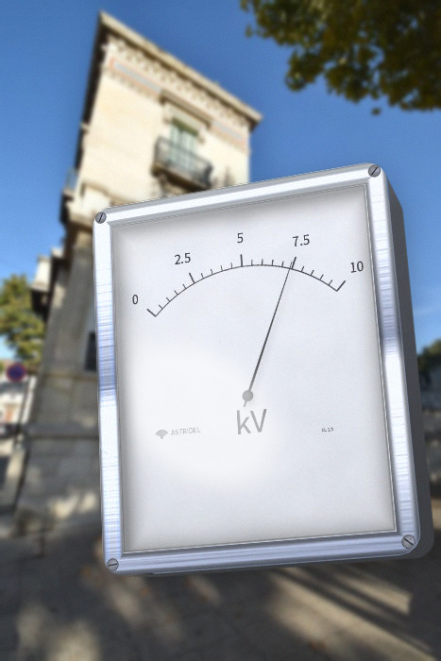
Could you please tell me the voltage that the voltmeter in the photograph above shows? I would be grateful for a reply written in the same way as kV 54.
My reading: kV 7.5
